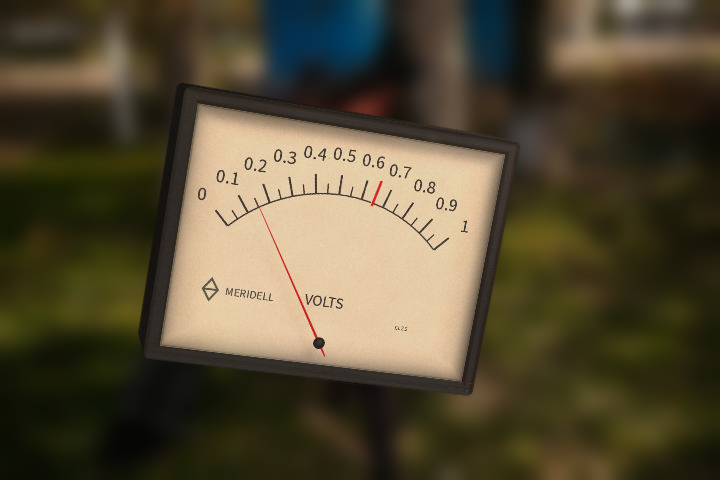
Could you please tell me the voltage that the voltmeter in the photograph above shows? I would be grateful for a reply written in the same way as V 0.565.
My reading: V 0.15
